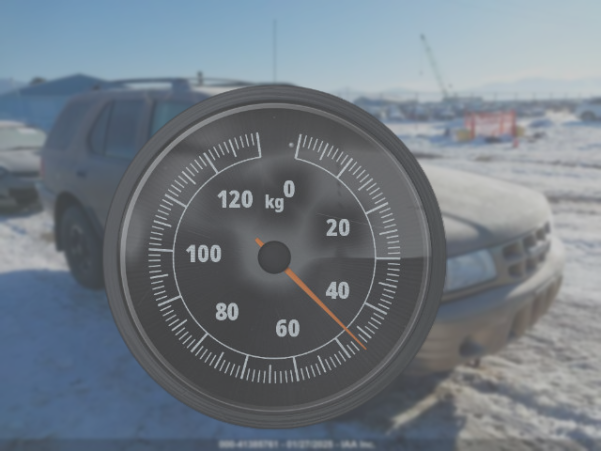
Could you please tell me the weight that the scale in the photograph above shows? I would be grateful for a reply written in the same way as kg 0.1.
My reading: kg 47
